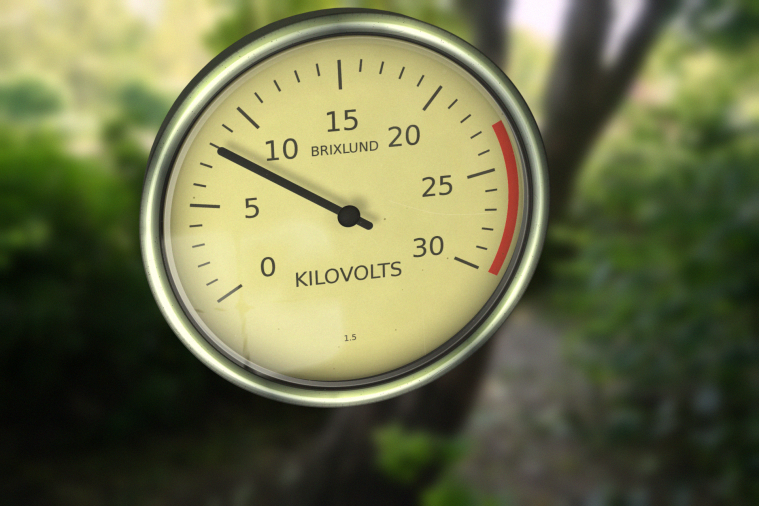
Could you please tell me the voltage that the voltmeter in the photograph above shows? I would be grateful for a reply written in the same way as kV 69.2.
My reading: kV 8
